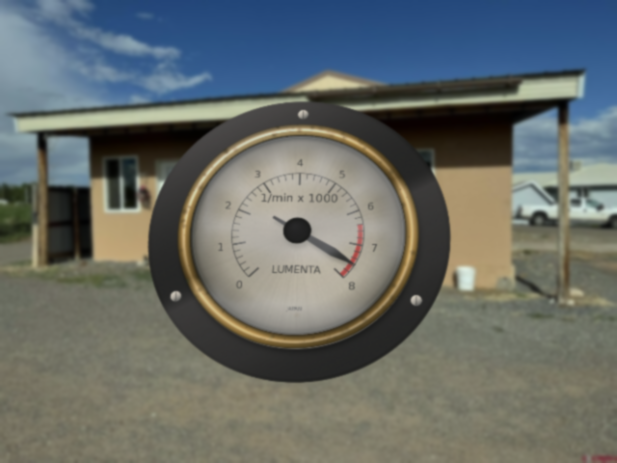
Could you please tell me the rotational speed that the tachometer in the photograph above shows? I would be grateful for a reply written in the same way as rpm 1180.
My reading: rpm 7600
